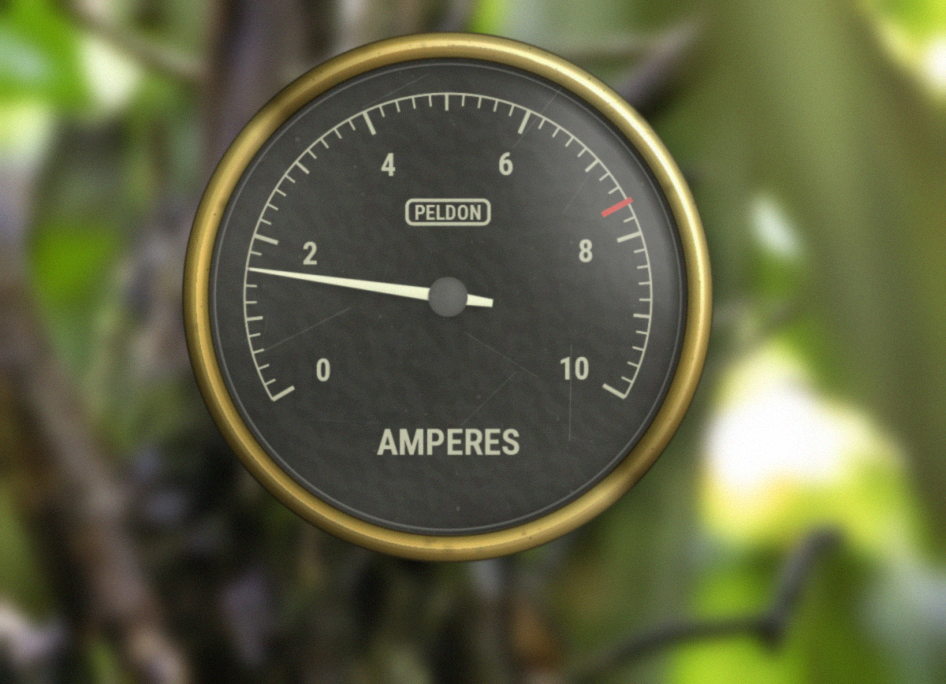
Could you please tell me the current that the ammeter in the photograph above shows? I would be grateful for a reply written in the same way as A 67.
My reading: A 1.6
